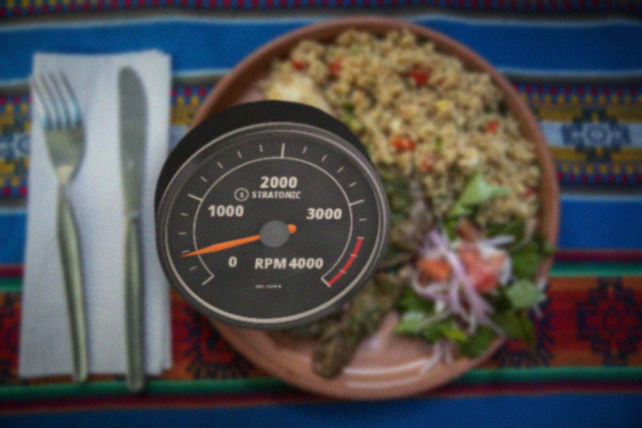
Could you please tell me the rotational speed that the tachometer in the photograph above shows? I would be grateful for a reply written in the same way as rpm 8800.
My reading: rpm 400
